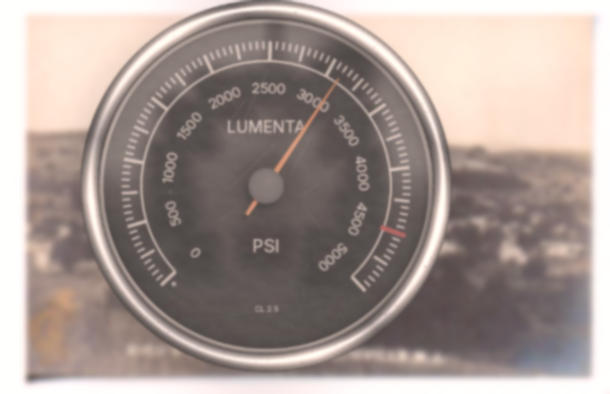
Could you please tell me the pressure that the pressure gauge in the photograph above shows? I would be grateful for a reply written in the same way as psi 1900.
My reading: psi 3100
